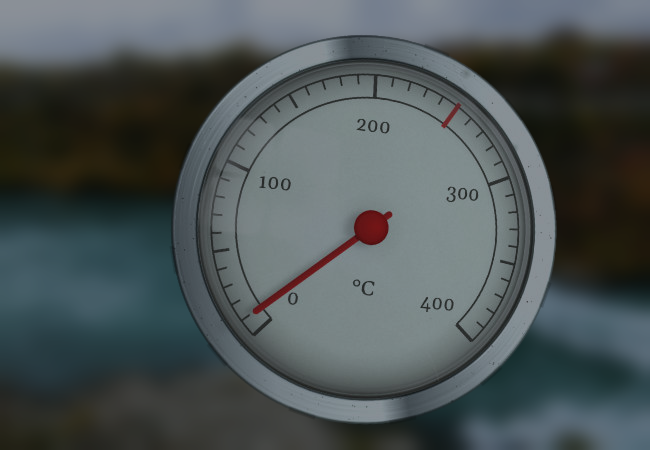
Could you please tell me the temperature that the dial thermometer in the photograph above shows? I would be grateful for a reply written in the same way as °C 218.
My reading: °C 10
